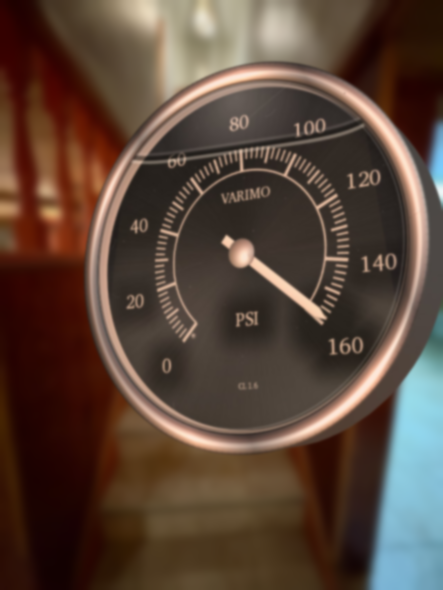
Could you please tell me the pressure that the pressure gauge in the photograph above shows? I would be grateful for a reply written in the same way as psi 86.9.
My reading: psi 158
